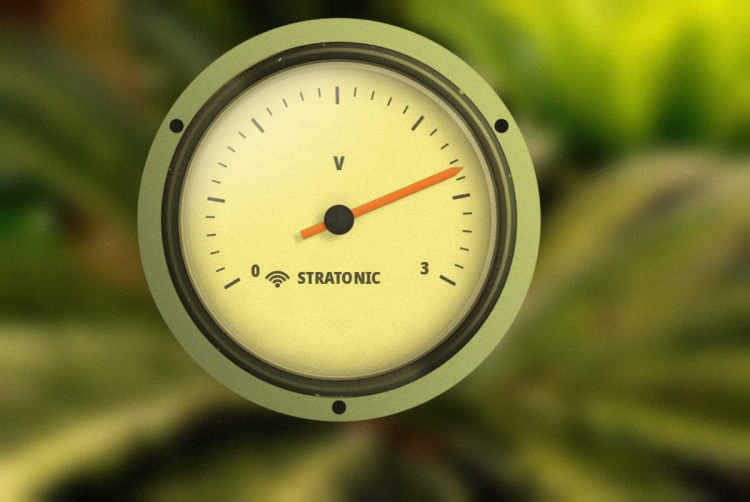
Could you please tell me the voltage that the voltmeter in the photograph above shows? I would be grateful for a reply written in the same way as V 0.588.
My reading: V 2.35
